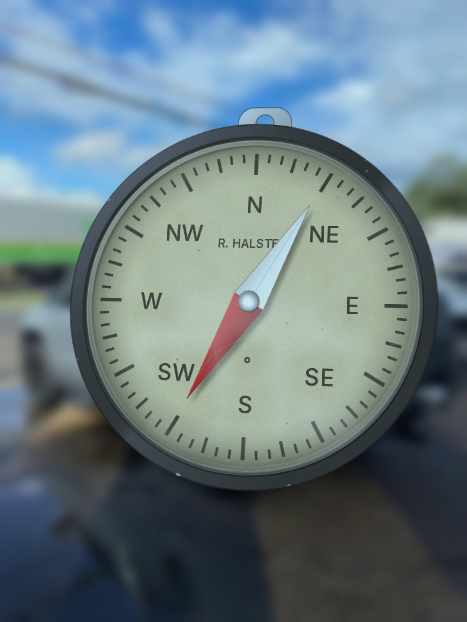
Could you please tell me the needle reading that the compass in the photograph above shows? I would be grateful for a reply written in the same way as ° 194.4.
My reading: ° 210
